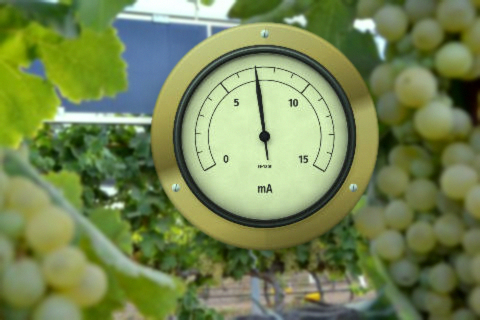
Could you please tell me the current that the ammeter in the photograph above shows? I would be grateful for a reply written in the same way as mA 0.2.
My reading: mA 7
